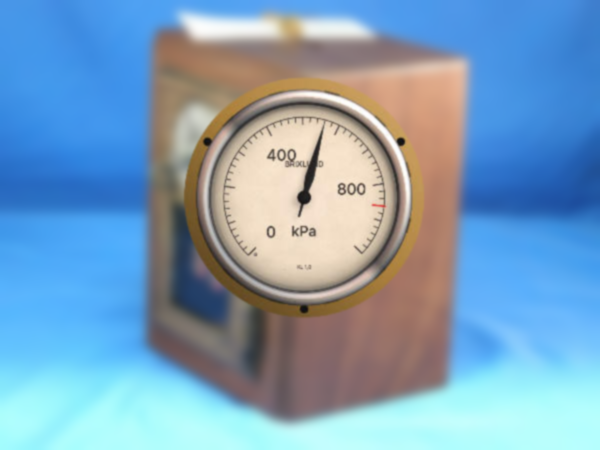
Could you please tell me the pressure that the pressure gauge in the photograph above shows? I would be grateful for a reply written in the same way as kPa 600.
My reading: kPa 560
